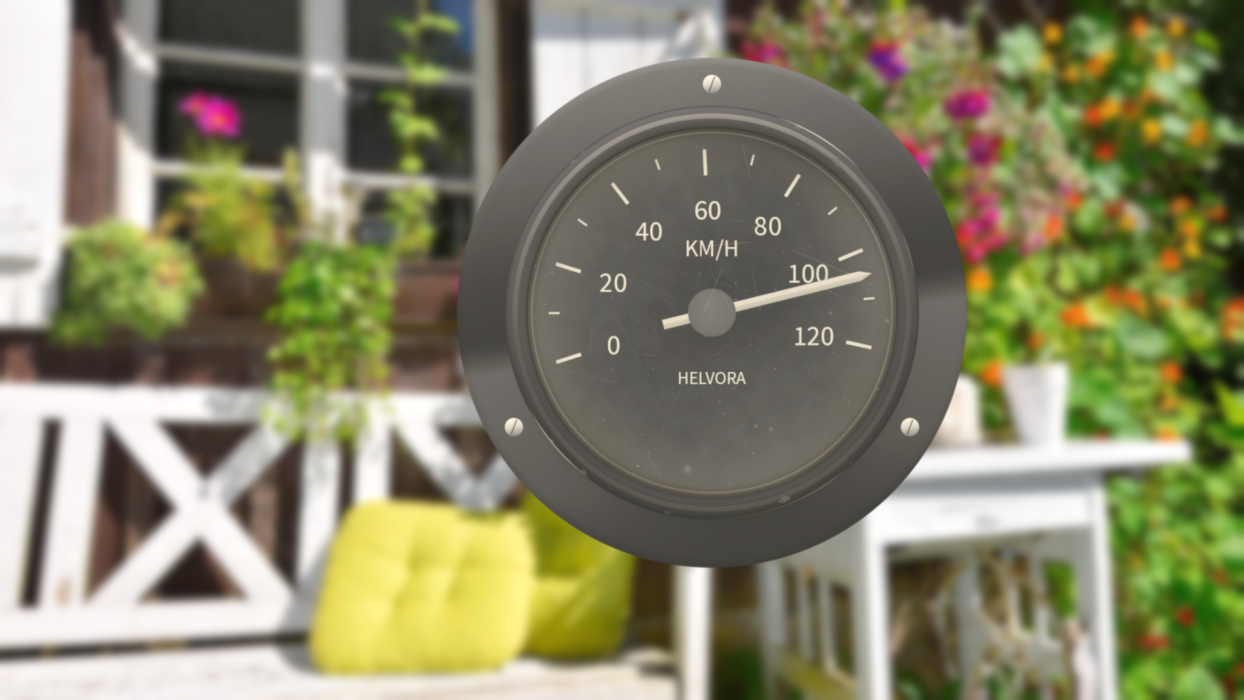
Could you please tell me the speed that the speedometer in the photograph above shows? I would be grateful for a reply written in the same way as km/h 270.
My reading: km/h 105
